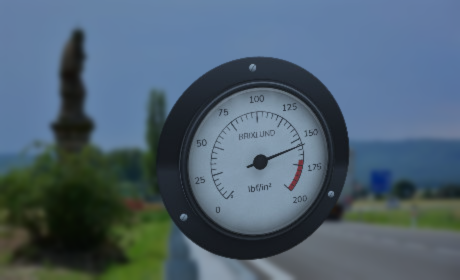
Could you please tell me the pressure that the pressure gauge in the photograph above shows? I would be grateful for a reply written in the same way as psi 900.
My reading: psi 155
